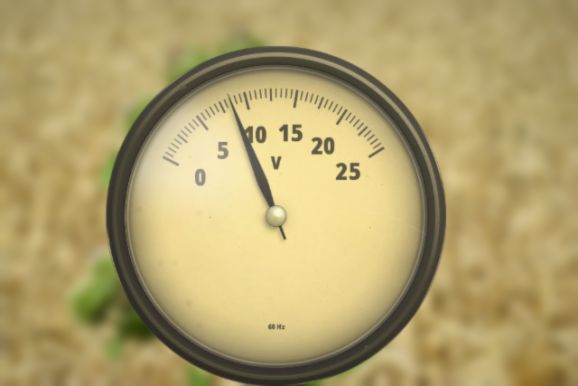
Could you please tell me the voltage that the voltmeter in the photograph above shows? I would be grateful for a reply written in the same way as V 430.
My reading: V 8.5
